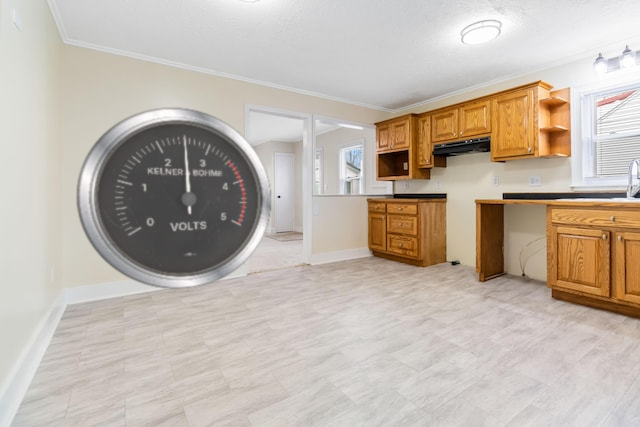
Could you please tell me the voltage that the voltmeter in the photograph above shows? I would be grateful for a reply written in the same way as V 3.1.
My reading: V 2.5
